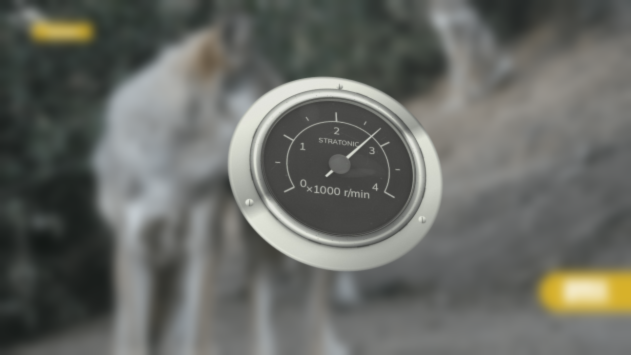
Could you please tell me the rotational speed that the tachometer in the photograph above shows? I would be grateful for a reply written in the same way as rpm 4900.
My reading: rpm 2750
